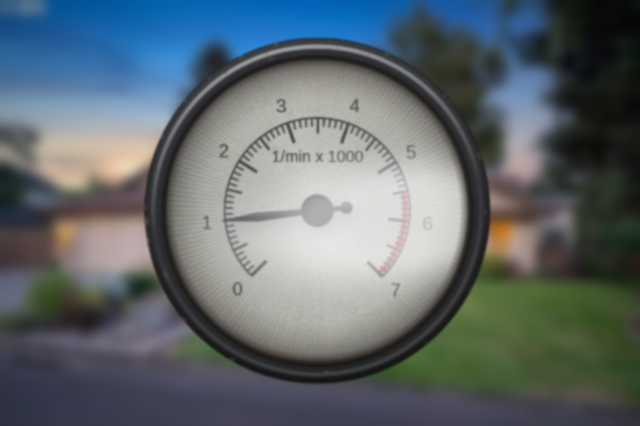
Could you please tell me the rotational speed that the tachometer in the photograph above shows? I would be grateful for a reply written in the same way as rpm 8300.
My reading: rpm 1000
